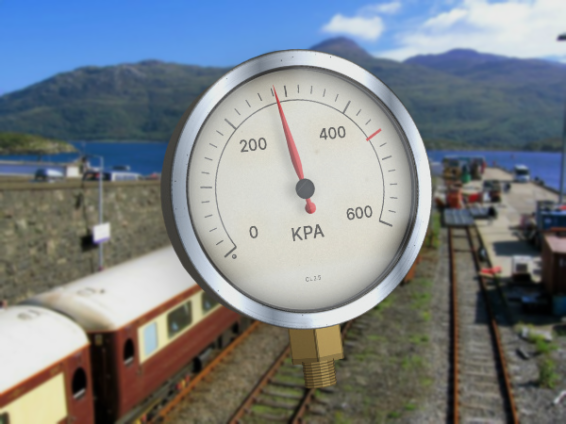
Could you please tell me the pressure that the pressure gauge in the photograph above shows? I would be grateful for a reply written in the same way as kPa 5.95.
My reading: kPa 280
